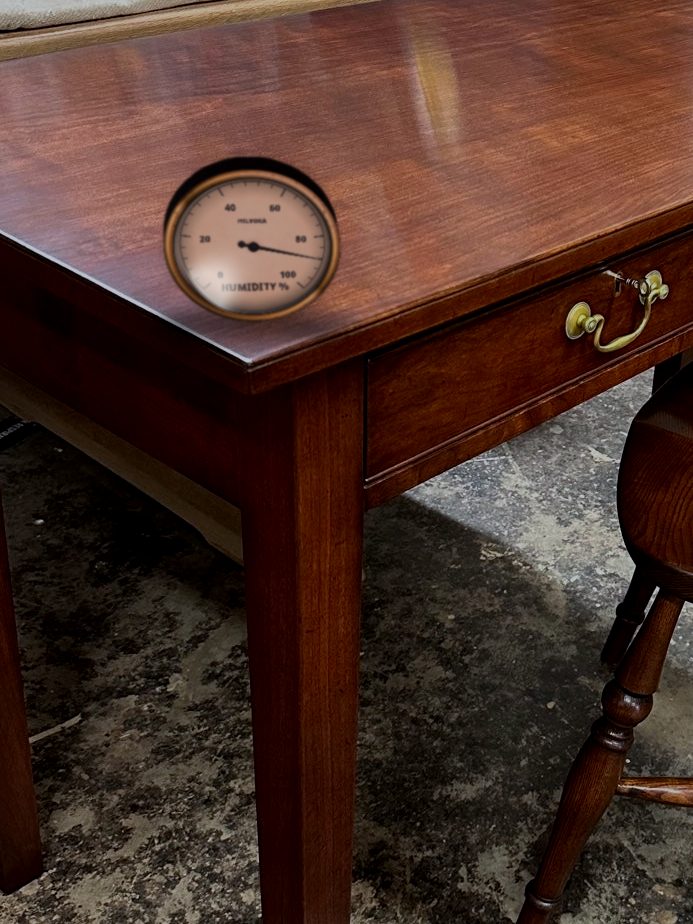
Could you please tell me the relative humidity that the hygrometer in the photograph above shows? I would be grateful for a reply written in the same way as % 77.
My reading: % 88
